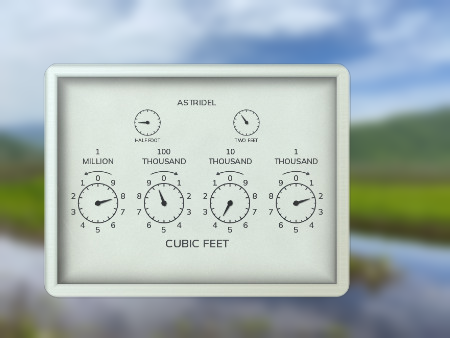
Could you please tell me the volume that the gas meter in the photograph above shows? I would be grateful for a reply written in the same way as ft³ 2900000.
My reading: ft³ 794200
